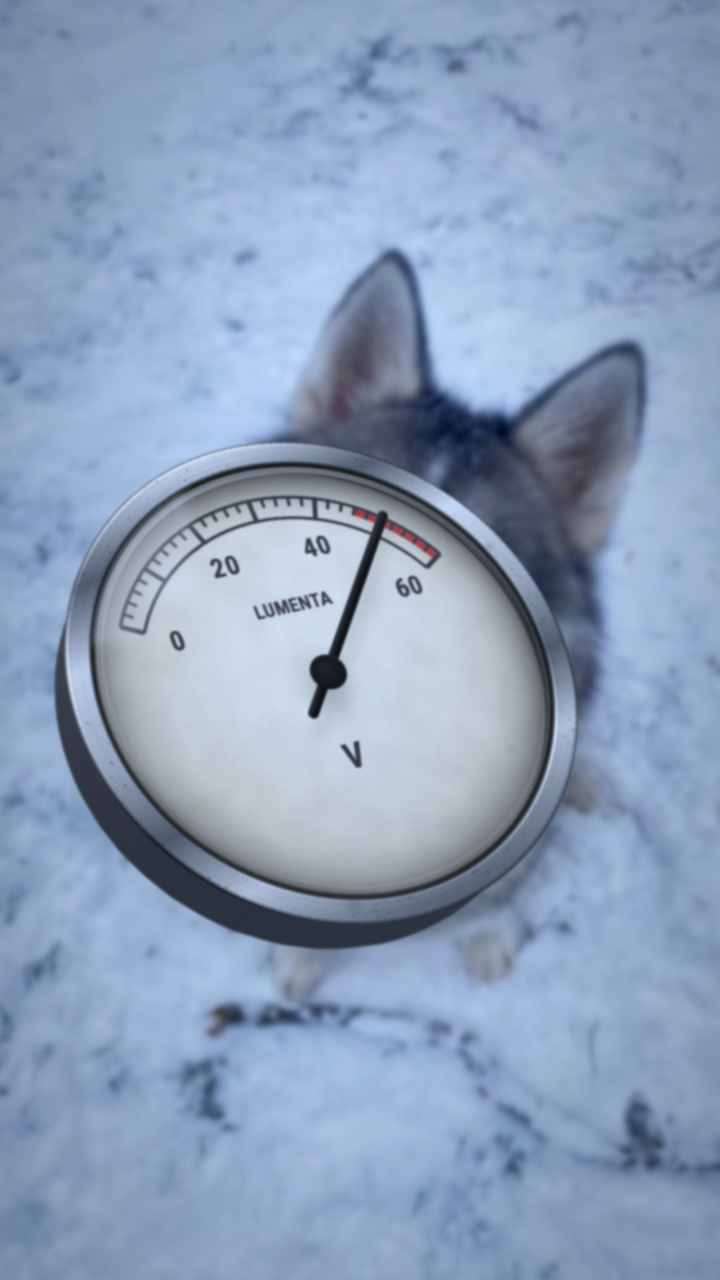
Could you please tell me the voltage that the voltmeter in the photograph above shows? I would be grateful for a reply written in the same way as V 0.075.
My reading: V 50
